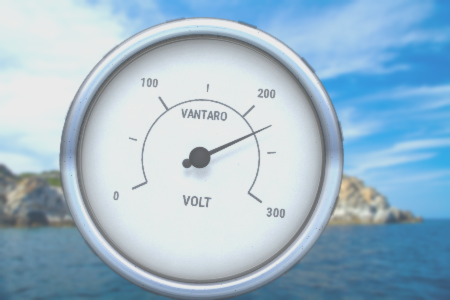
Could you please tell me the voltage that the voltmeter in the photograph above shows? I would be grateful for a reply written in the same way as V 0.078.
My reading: V 225
